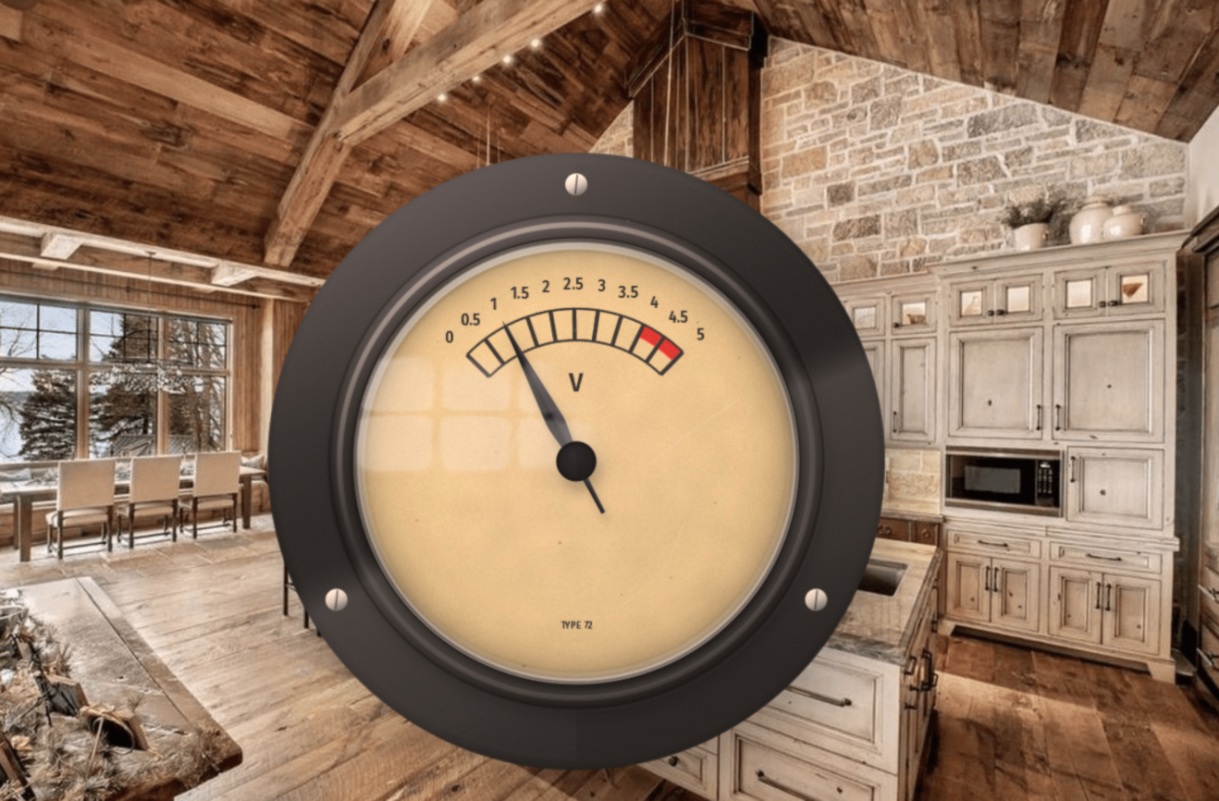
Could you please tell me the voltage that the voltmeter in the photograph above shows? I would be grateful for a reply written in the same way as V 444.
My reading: V 1
